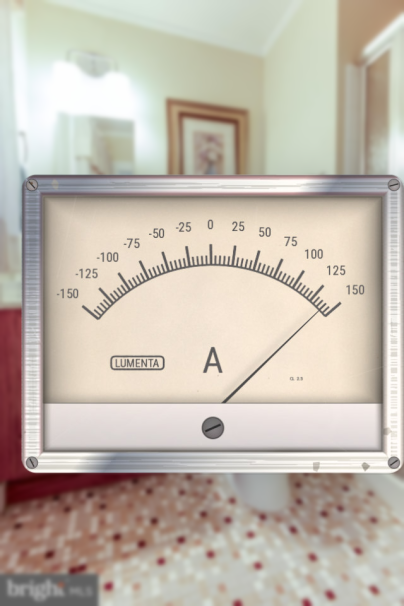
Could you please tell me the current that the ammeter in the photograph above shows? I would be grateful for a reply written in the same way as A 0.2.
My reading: A 140
